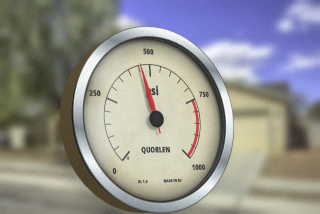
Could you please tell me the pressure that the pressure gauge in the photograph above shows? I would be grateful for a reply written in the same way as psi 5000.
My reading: psi 450
